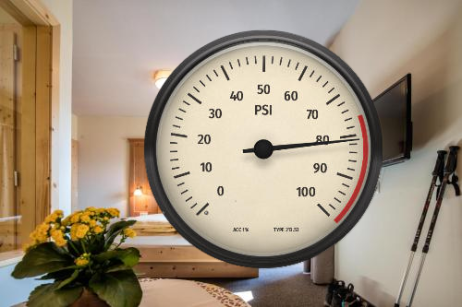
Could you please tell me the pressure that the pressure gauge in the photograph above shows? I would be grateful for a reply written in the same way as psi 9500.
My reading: psi 81
